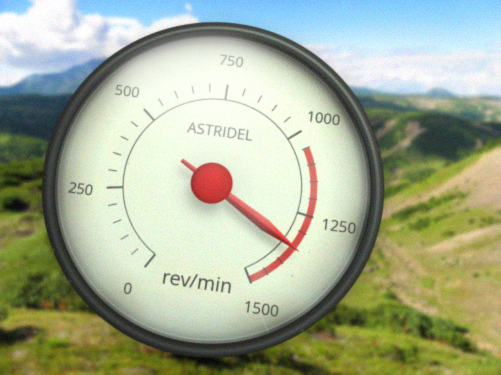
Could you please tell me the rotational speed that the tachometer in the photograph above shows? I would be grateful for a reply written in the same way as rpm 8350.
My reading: rpm 1350
